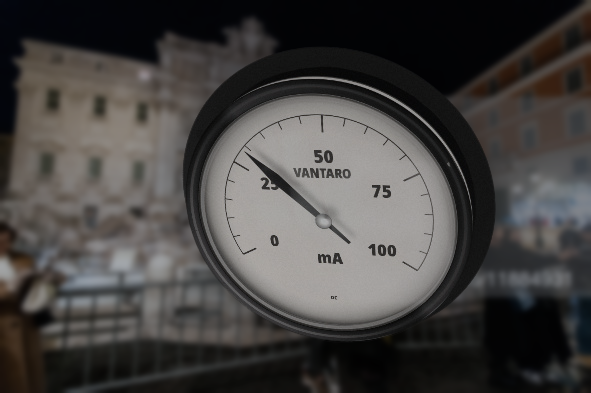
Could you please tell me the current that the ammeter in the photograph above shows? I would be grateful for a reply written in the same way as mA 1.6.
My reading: mA 30
